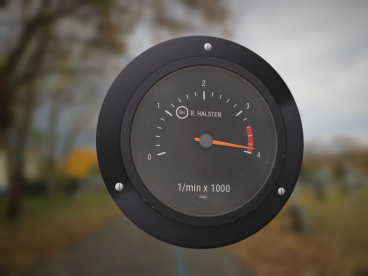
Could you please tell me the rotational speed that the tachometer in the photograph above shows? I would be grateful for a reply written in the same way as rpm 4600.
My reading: rpm 3900
